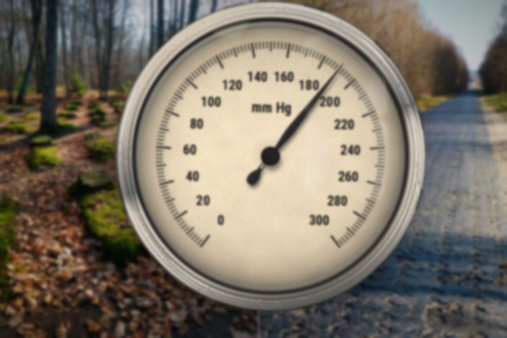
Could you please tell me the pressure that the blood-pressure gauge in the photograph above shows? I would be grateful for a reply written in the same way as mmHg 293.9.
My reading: mmHg 190
